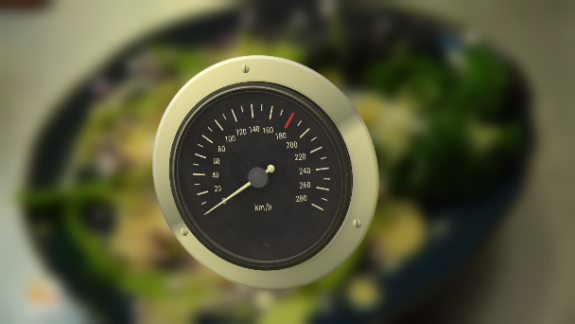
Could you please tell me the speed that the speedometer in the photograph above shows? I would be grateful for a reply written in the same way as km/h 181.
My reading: km/h 0
